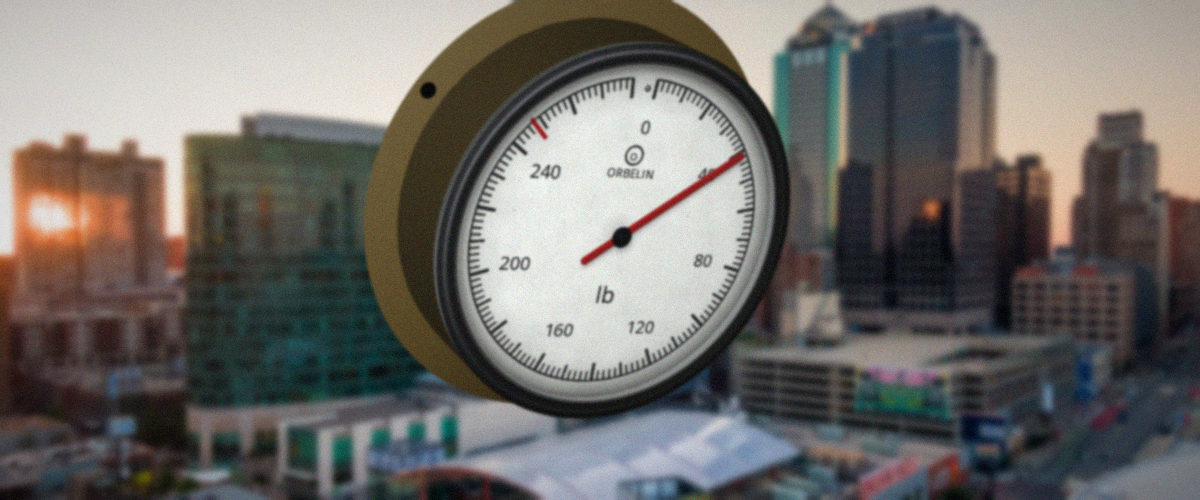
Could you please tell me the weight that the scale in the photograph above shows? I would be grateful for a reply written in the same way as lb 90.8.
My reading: lb 40
